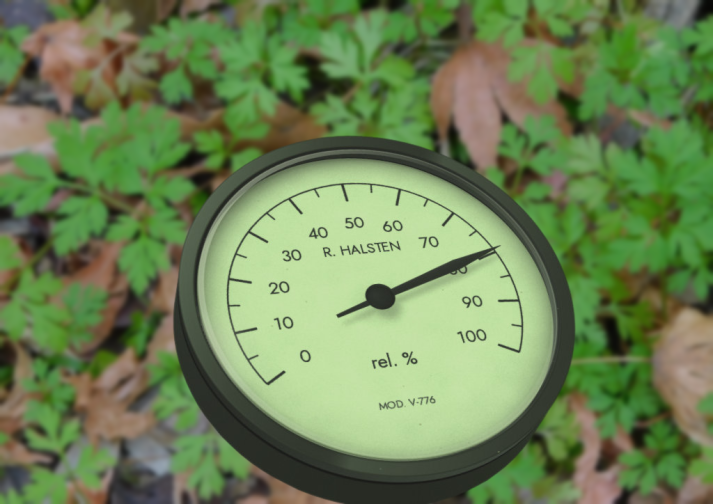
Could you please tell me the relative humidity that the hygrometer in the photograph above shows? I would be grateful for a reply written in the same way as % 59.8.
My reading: % 80
